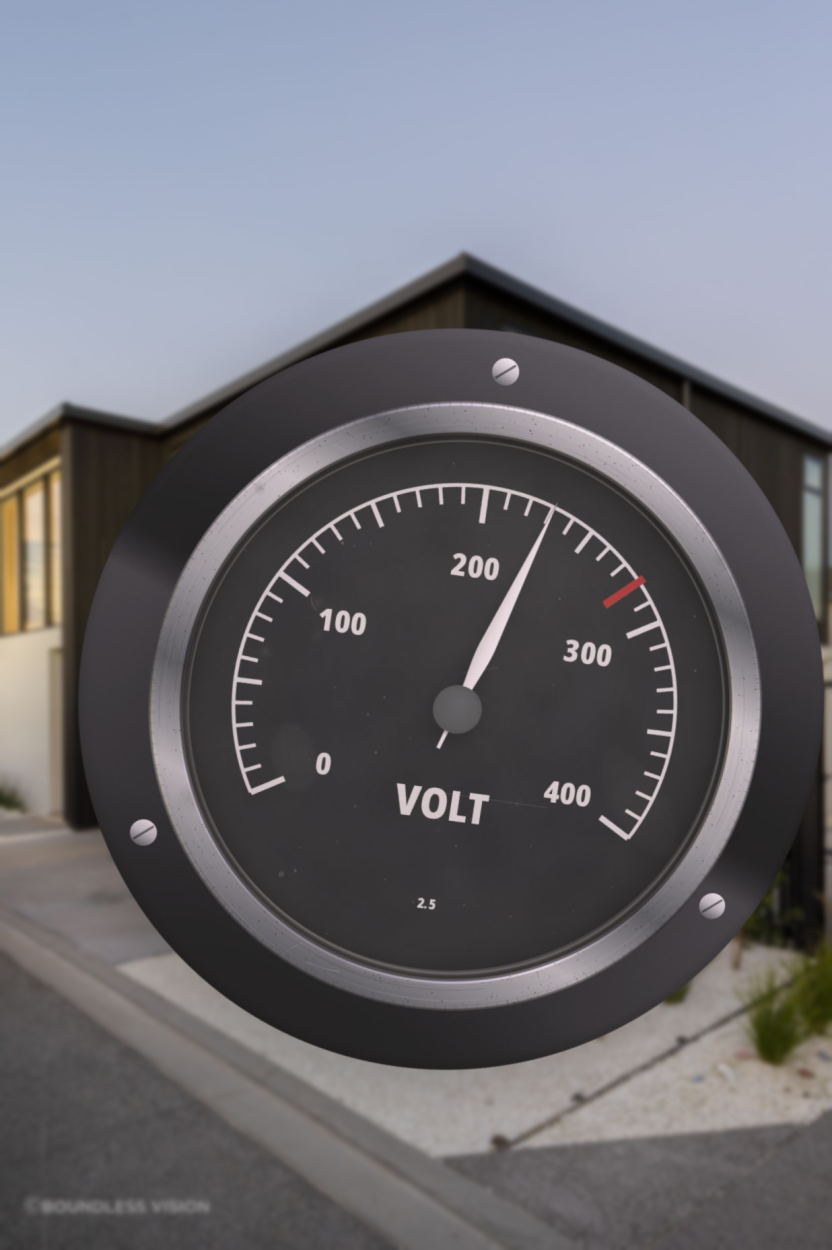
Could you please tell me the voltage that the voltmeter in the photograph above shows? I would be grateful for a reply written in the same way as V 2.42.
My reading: V 230
